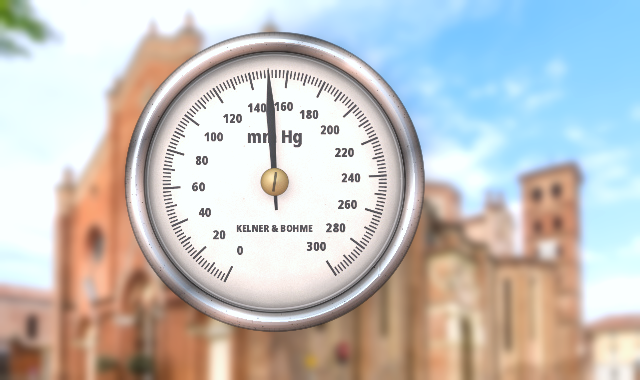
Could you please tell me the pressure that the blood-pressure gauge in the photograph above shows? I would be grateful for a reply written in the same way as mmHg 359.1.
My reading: mmHg 150
